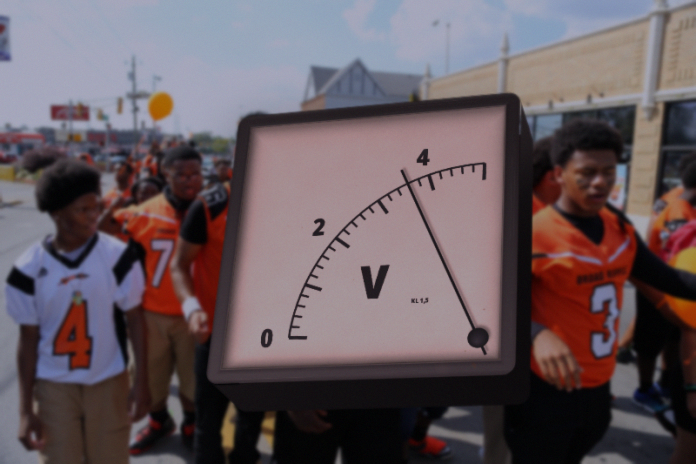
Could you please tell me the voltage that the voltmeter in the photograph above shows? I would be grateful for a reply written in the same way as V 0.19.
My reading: V 3.6
